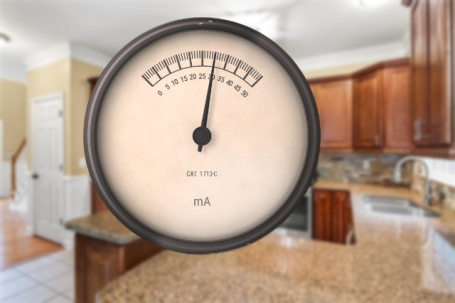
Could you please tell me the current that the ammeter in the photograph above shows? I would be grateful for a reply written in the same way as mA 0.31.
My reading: mA 30
